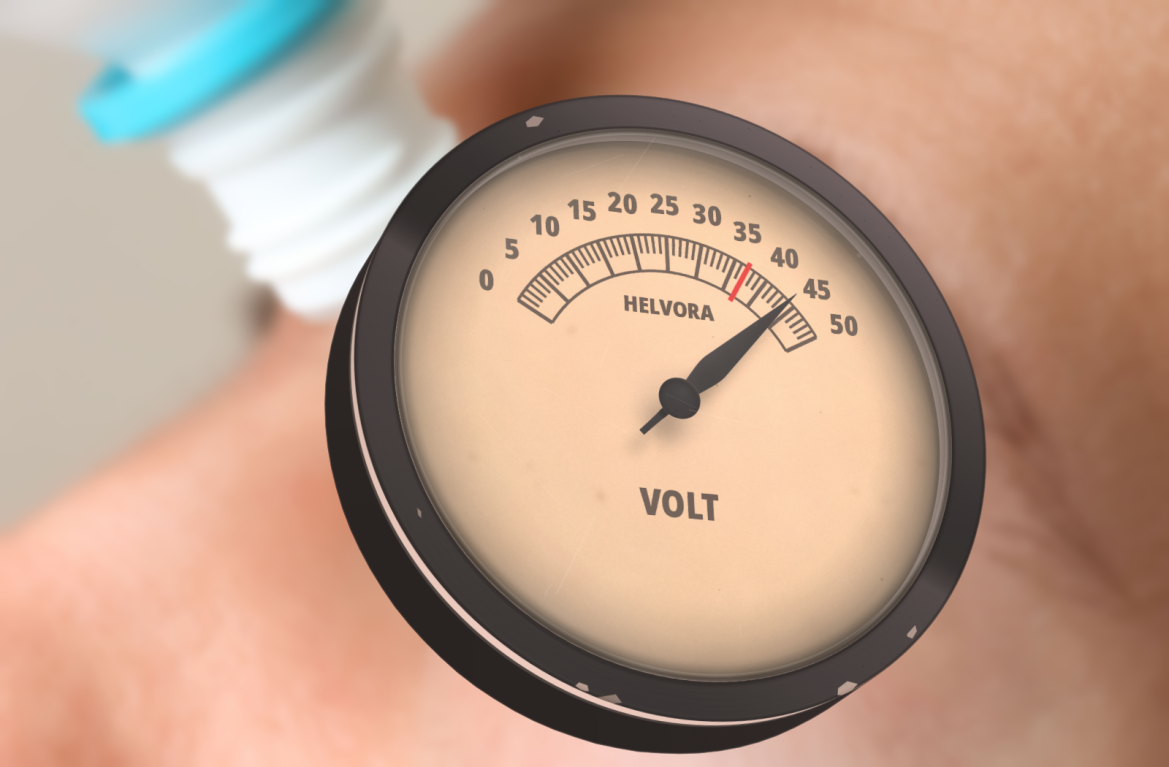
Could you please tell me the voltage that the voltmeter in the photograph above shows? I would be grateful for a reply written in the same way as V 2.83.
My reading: V 44
